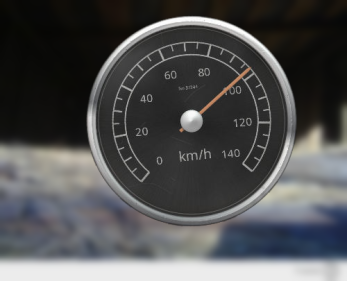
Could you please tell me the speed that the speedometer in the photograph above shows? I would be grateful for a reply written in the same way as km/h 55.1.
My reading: km/h 97.5
